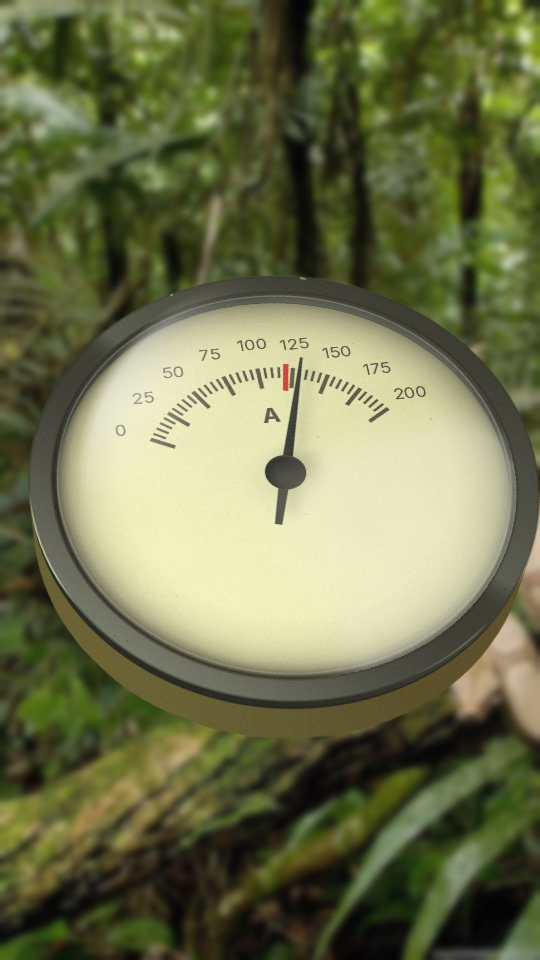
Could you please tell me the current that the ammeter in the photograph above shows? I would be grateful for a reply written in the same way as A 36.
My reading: A 130
